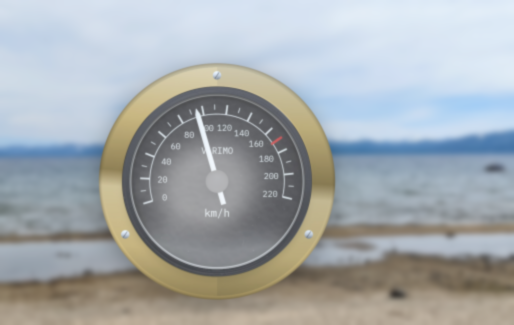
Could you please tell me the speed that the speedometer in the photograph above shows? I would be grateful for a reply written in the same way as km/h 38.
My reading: km/h 95
